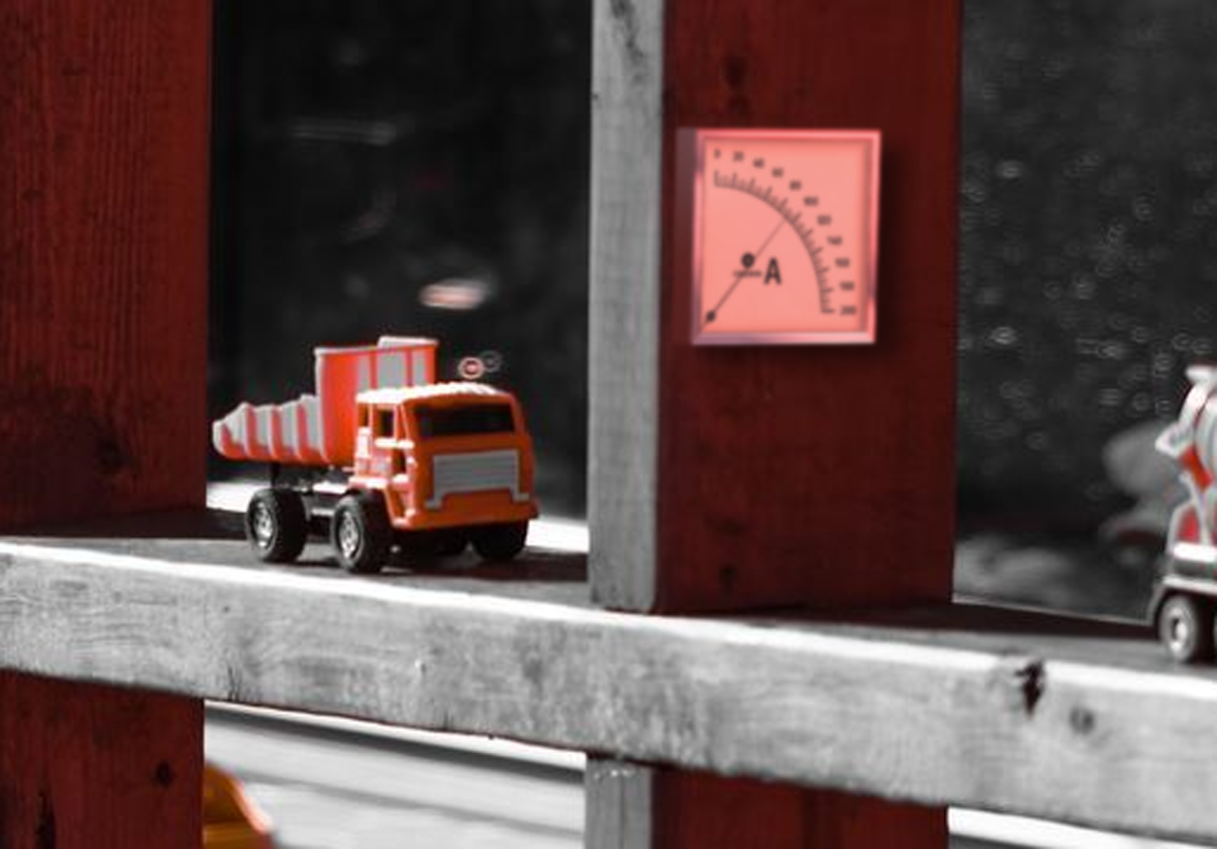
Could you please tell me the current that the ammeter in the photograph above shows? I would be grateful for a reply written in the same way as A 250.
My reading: A 90
